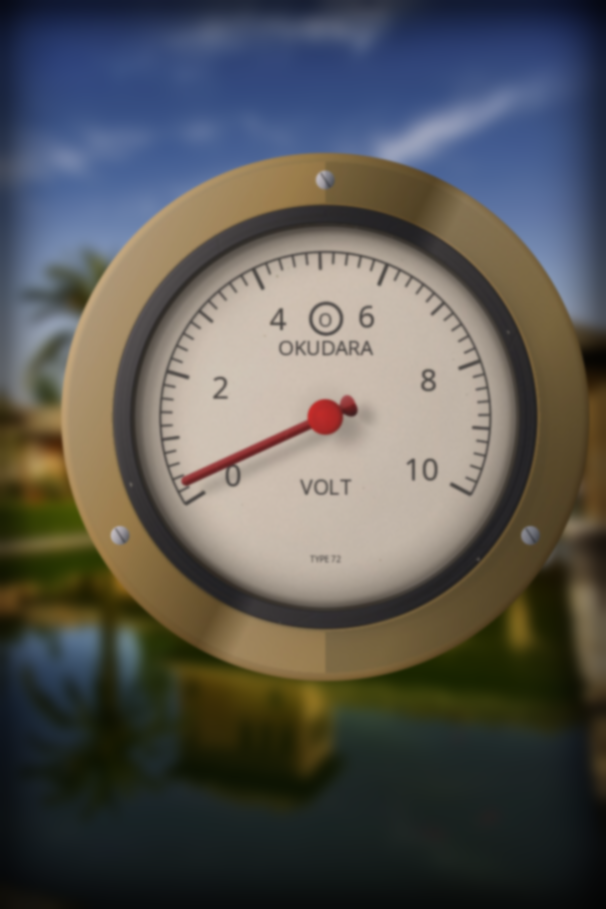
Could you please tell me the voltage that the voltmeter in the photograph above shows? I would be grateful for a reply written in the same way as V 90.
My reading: V 0.3
